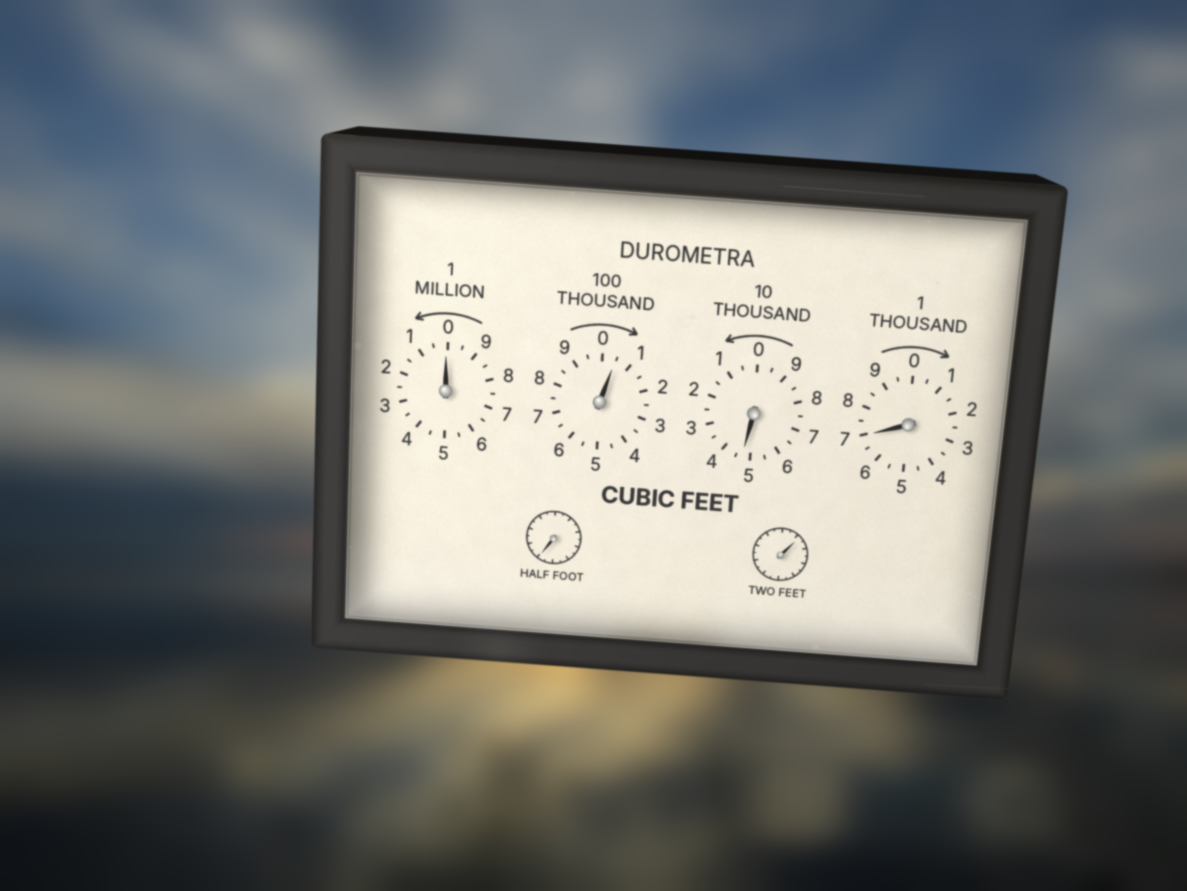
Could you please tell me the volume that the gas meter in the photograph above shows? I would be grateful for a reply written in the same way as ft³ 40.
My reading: ft³ 4700
